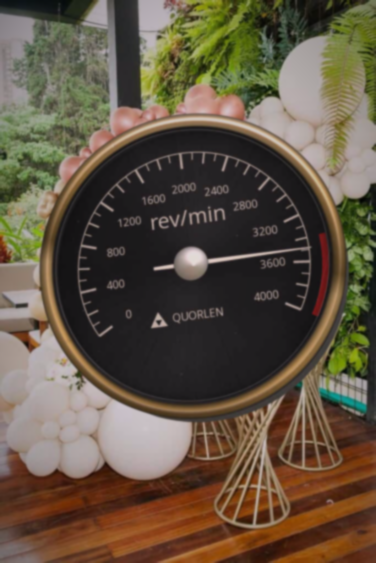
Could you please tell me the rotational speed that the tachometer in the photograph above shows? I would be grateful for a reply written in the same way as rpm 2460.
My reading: rpm 3500
